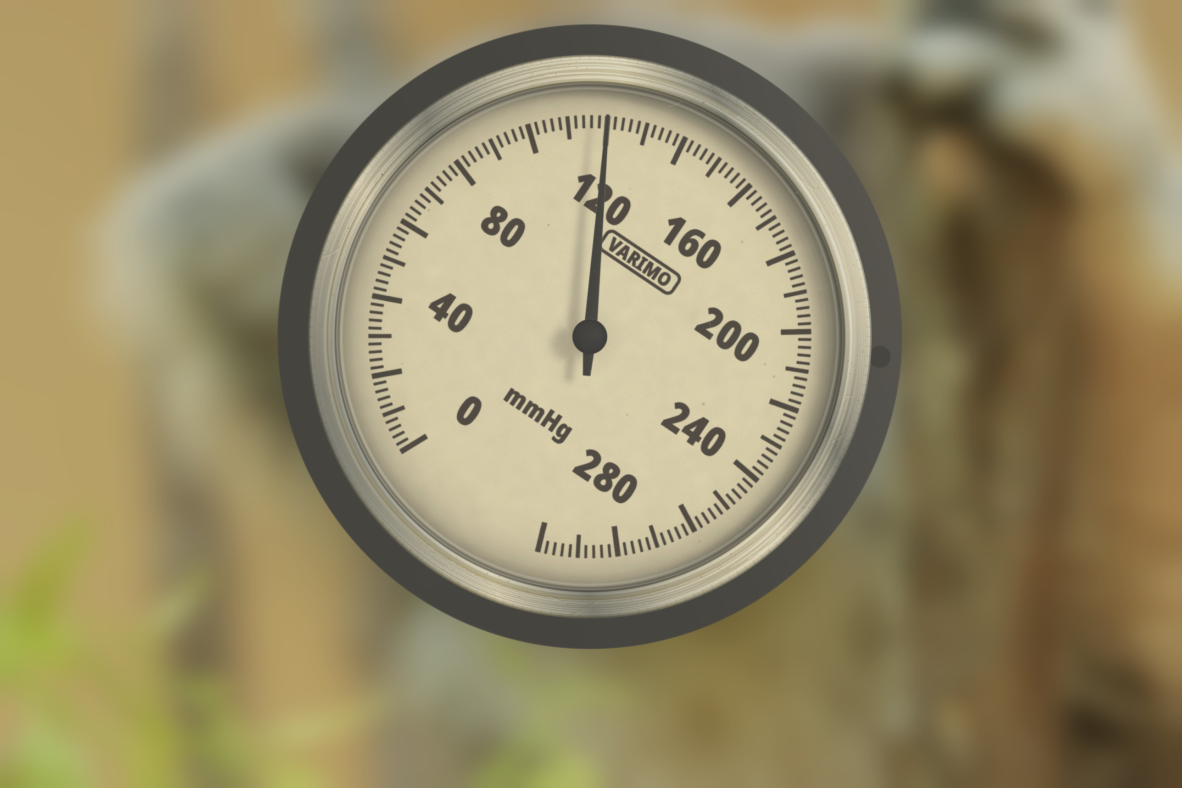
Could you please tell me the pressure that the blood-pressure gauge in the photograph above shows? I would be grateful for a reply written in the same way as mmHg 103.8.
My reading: mmHg 120
